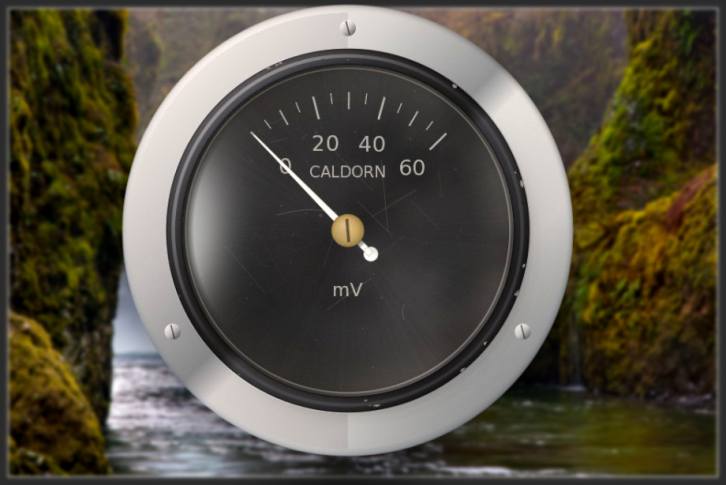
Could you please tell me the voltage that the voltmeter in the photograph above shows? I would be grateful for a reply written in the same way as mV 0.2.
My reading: mV 0
